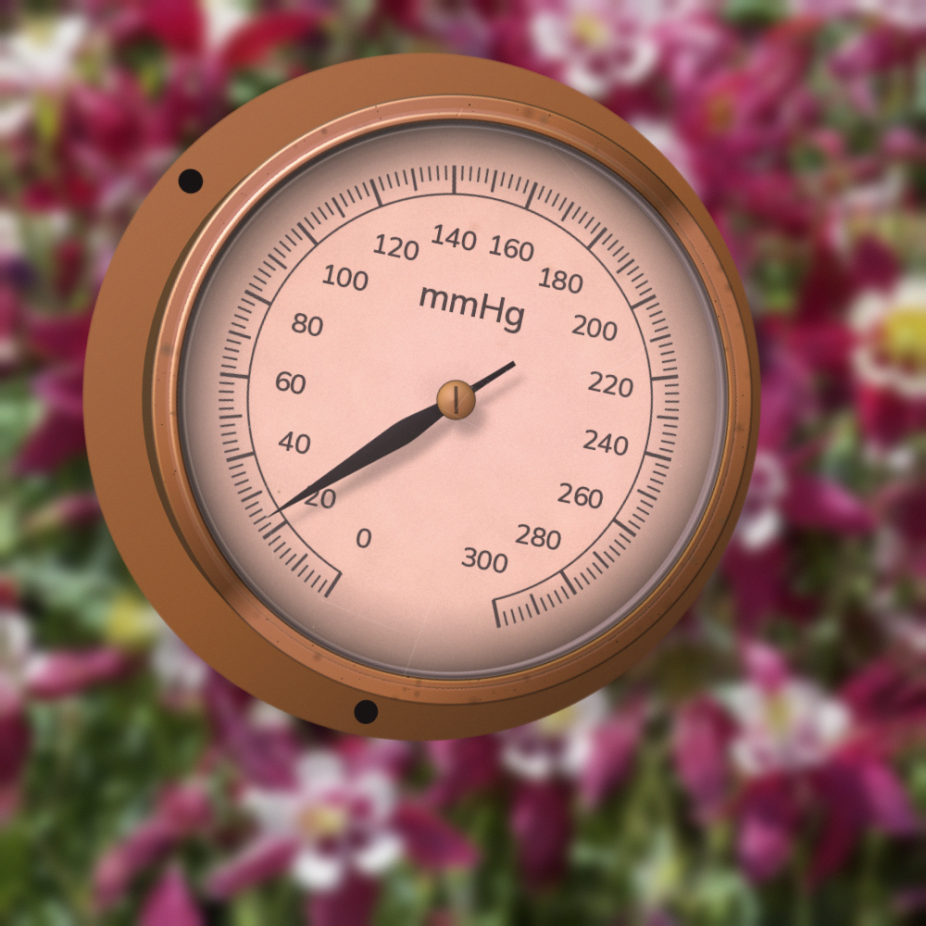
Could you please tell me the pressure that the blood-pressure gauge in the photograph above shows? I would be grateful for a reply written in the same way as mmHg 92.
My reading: mmHg 24
